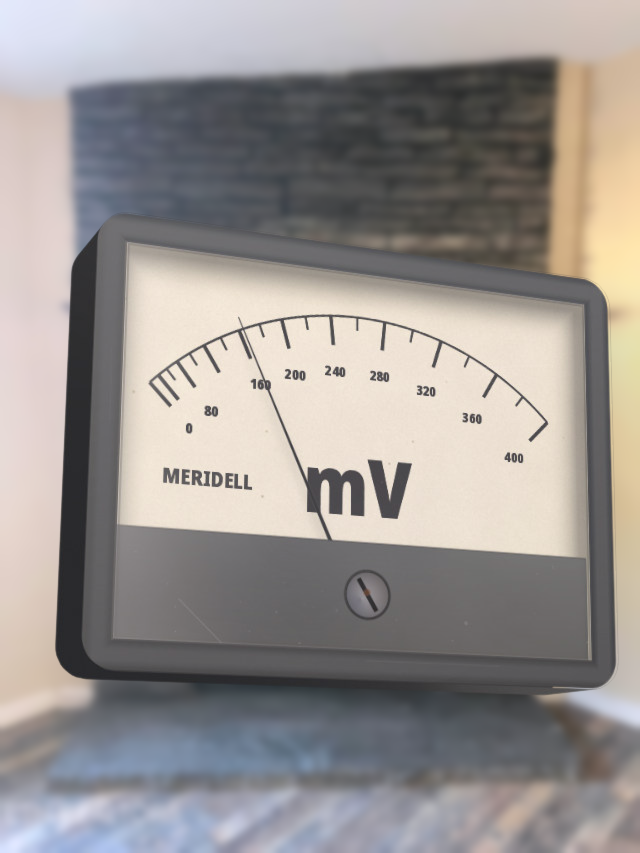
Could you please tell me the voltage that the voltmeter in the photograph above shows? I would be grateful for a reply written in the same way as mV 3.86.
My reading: mV 160
